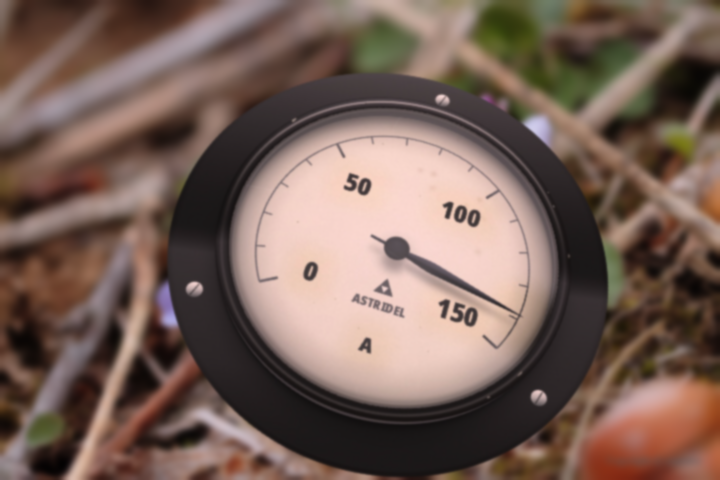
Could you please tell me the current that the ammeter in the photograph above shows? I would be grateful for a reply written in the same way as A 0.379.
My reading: A 140
